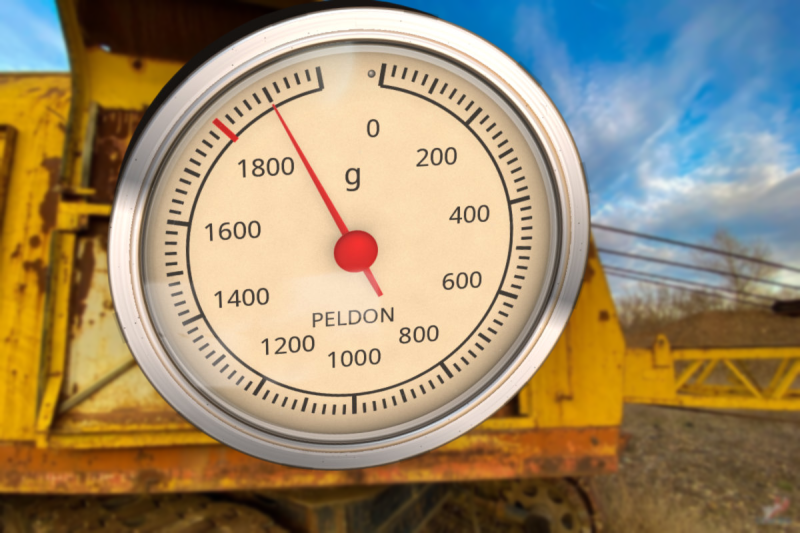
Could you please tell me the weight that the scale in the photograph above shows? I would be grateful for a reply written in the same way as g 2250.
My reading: g 1900
